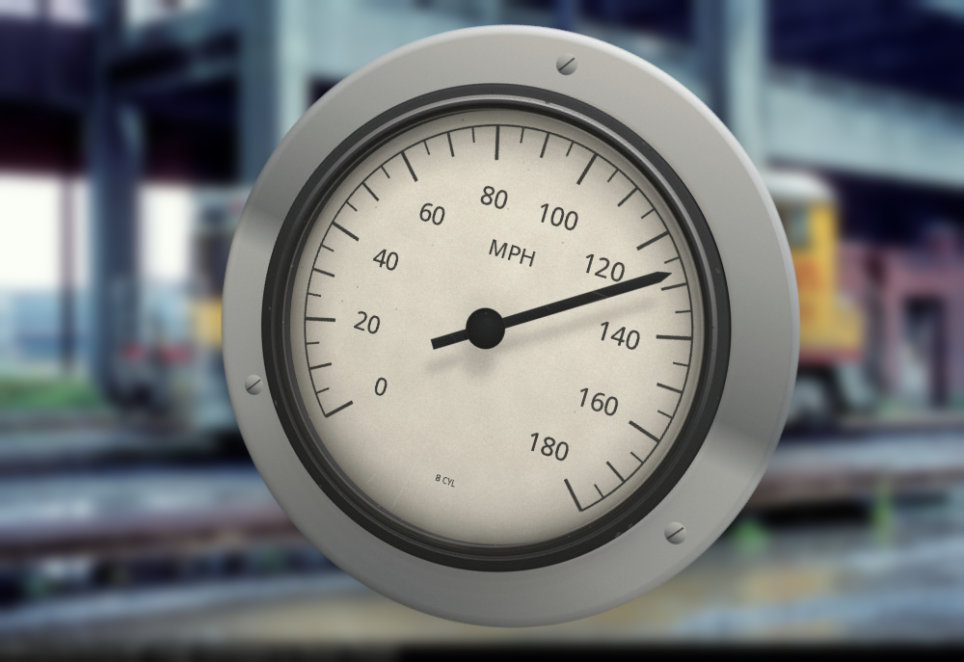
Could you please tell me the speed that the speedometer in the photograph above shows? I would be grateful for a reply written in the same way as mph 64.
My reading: mph 127.5
